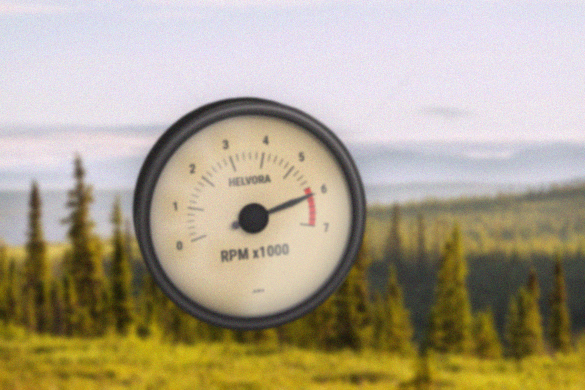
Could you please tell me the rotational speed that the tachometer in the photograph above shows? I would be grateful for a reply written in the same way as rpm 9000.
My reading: rpm 6000
